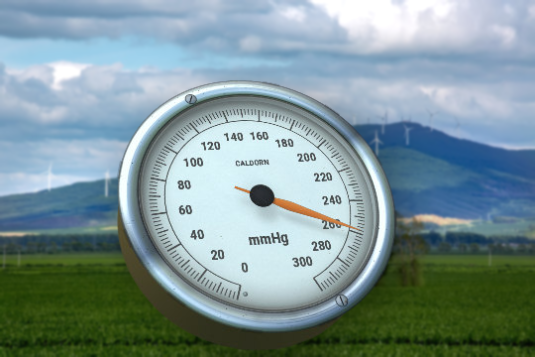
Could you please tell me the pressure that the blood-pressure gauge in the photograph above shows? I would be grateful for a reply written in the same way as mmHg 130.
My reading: mmHg 260
